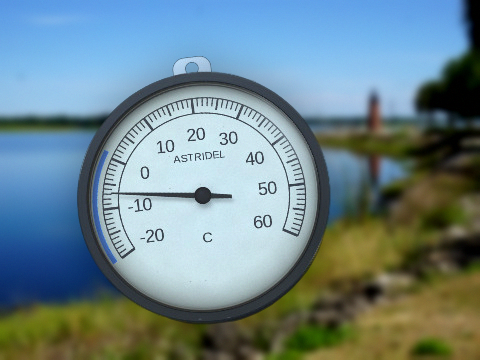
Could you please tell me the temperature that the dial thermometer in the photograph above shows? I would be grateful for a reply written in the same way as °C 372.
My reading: °C -7
